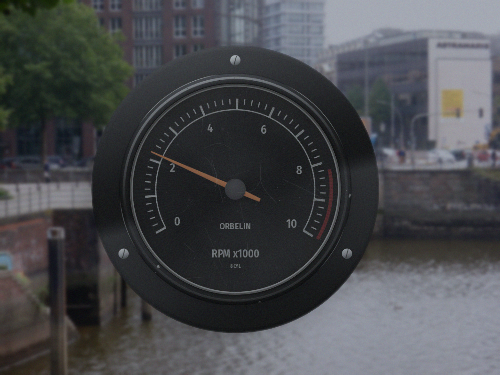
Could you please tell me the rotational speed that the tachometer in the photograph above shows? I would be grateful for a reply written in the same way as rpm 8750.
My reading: rpm 2200
